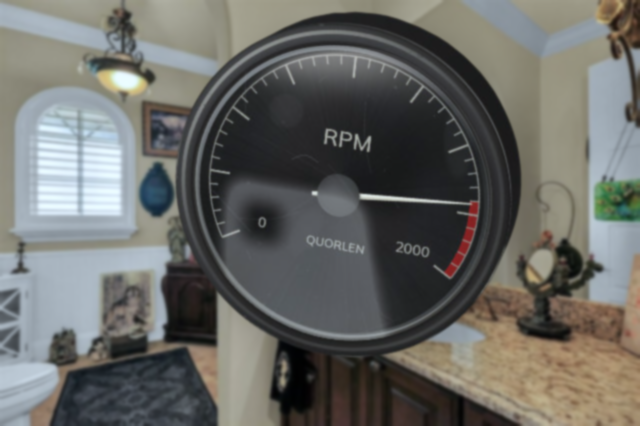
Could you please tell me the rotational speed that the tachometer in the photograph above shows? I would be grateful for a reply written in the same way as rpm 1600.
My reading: rpm 1700
